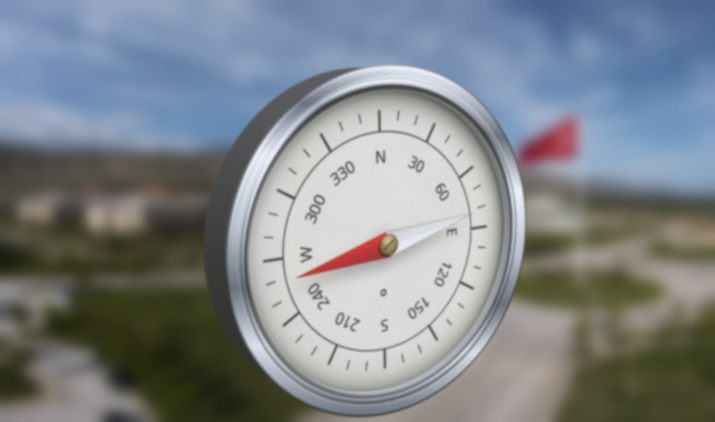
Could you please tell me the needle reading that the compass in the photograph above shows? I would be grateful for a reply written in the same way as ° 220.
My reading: ° 260
